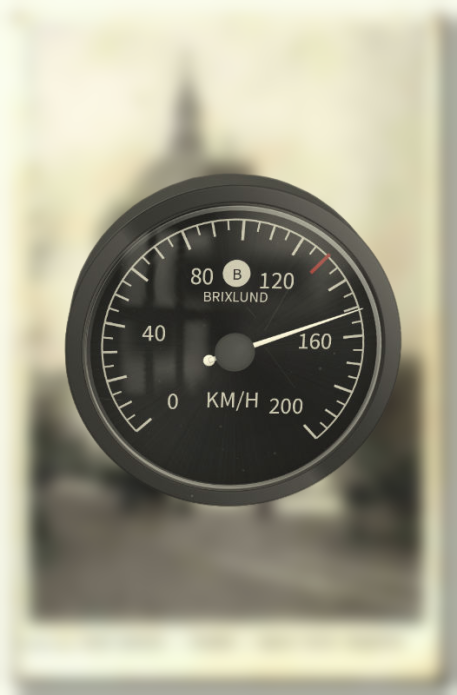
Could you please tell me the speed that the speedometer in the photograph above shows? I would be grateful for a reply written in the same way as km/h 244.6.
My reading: km/h 150
